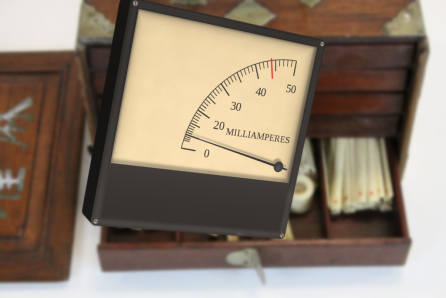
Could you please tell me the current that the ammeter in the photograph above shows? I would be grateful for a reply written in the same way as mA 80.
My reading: mA 10
